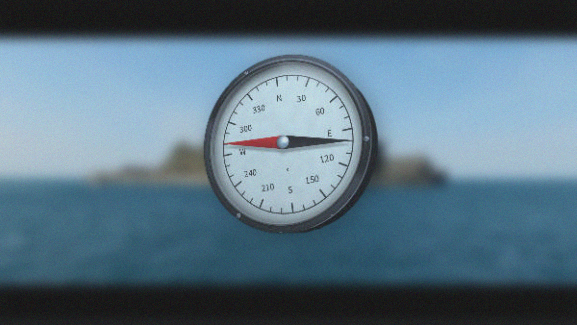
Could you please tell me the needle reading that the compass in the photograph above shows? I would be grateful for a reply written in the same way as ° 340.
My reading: ° 280
